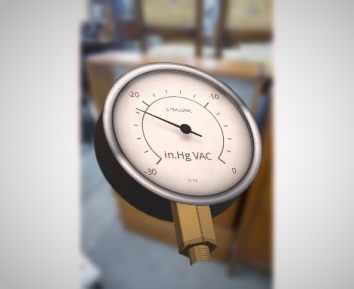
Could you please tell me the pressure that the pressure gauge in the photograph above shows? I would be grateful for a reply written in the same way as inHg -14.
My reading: inHg -22
